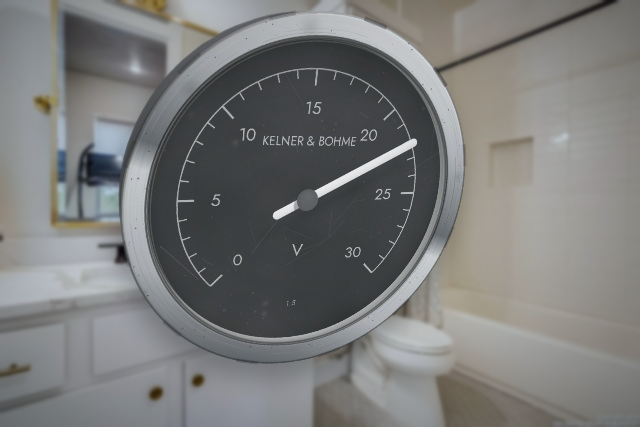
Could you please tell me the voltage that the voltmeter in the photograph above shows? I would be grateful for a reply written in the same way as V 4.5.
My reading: V 22
